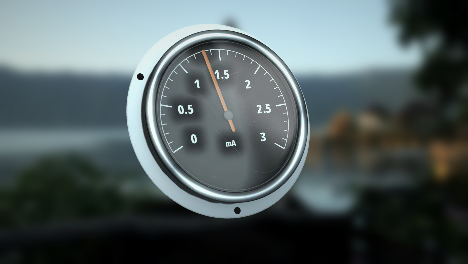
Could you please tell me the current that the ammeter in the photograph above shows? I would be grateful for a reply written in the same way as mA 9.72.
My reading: mA 1.3
